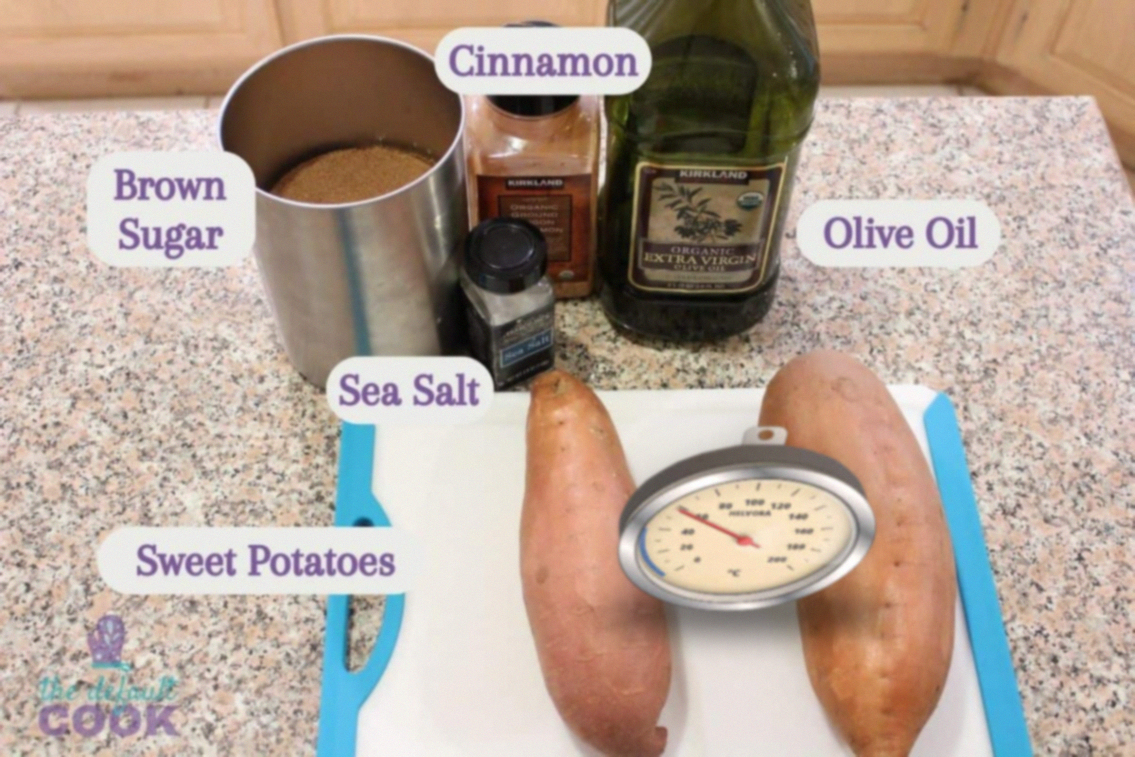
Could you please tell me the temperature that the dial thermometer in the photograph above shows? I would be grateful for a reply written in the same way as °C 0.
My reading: °C 60
